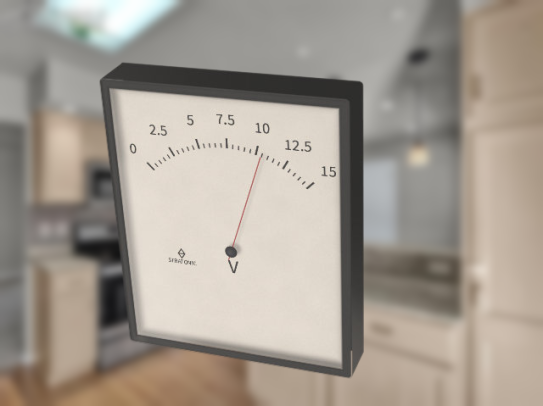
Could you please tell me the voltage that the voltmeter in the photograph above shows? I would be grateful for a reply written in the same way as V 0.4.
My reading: V 10.5
